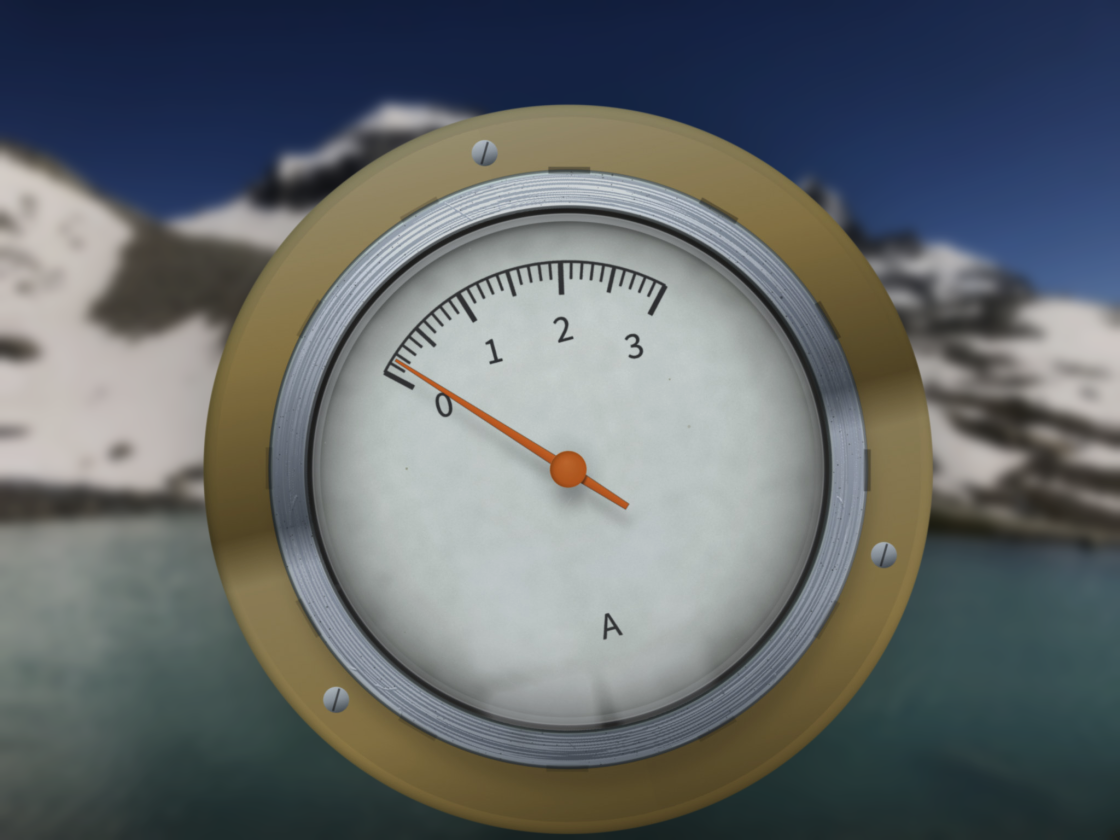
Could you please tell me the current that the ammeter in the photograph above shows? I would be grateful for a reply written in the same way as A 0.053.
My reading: A 0.15
